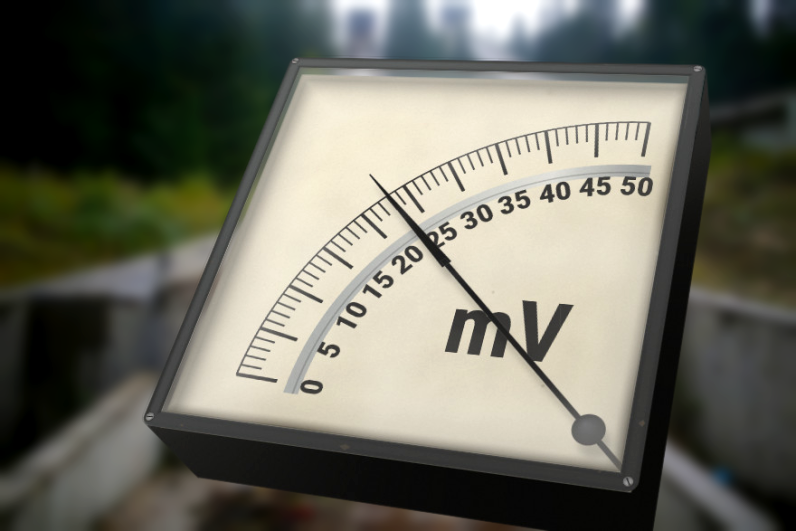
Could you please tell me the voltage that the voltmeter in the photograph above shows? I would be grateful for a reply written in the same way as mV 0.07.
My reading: mV 23
